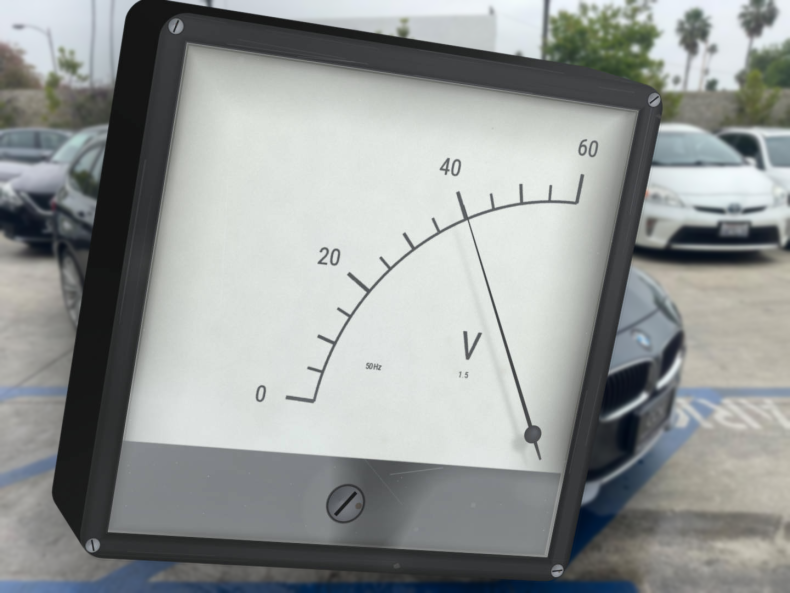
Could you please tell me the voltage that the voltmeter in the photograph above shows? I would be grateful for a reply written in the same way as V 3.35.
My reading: V 40
